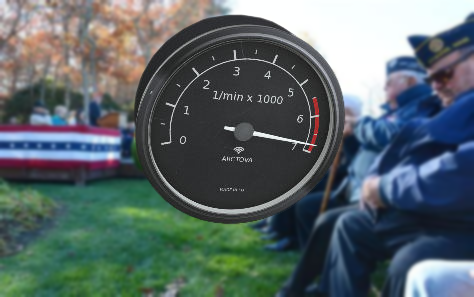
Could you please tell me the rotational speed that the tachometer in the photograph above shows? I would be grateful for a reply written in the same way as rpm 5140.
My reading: rpm 6750
